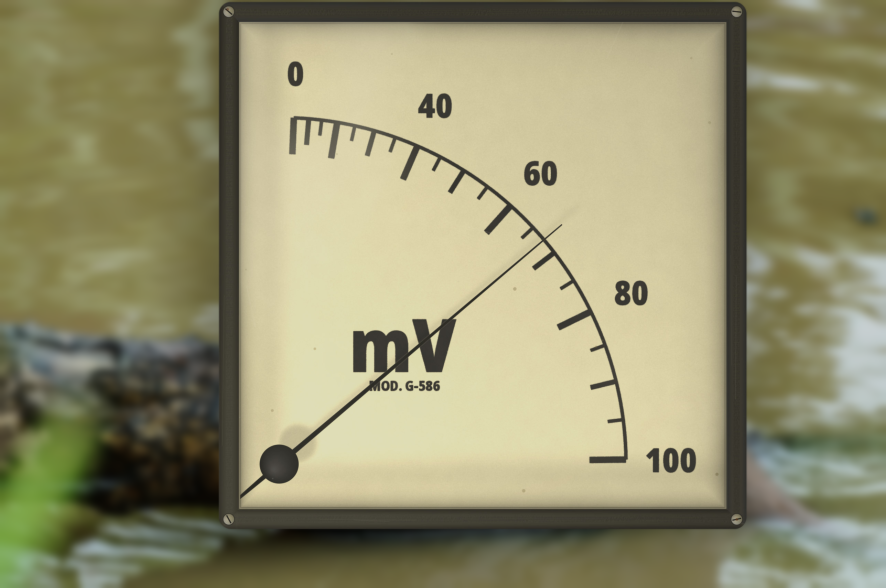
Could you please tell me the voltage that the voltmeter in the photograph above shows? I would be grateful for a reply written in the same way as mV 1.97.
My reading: mV 67.5
